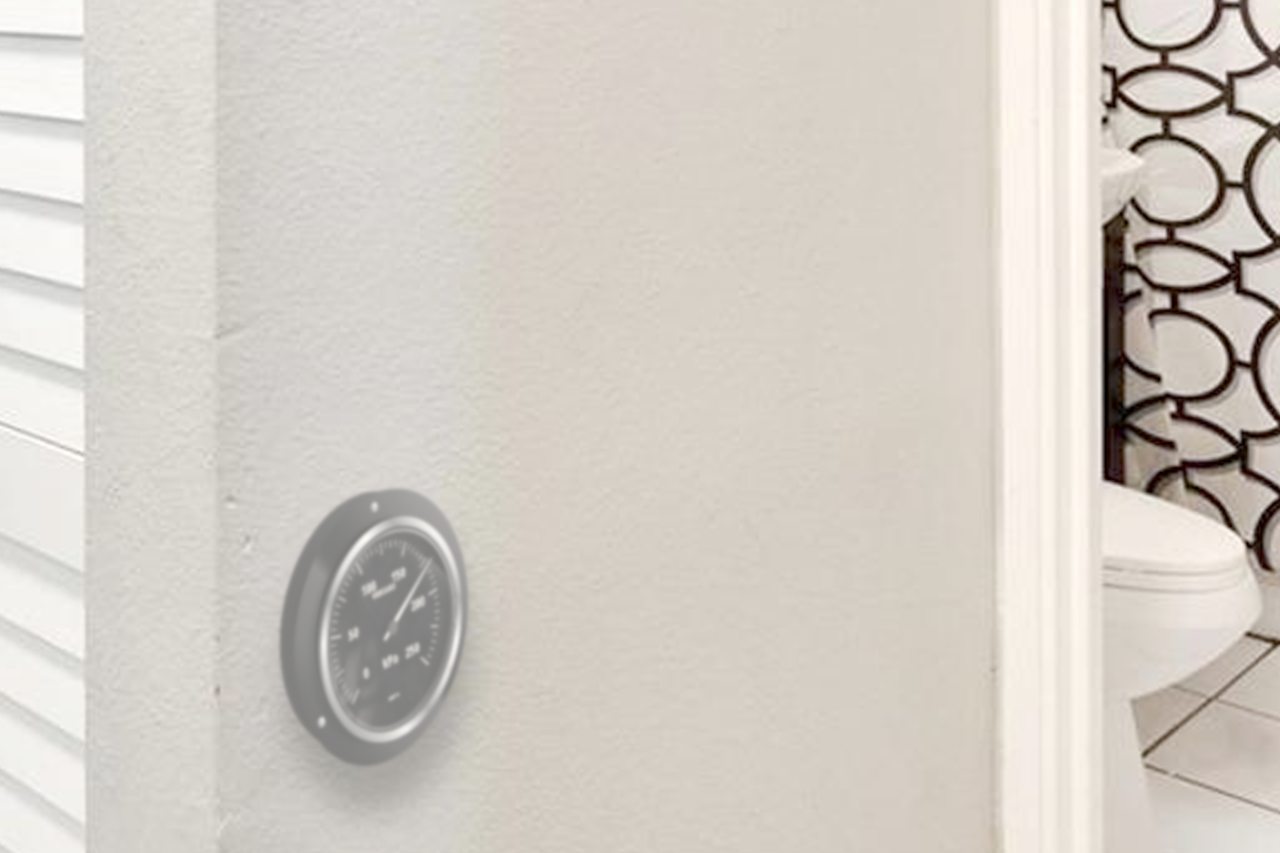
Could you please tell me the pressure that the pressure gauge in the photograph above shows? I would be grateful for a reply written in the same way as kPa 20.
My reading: kPa 175
